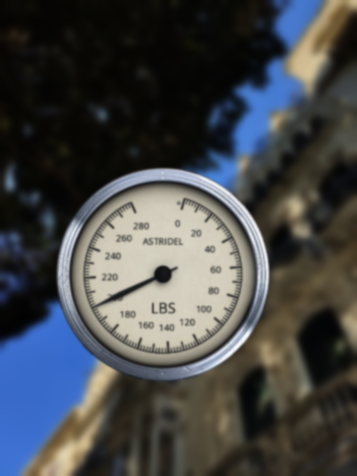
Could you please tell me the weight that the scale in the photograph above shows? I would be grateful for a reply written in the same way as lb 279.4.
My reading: lb 200
